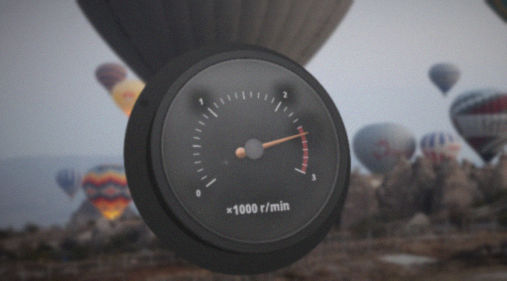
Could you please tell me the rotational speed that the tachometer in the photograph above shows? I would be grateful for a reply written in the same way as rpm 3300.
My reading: rpm 2500
